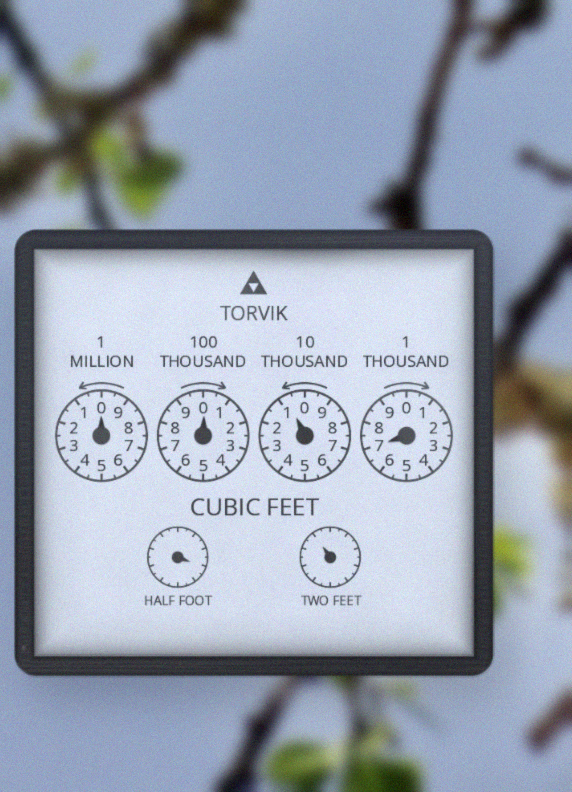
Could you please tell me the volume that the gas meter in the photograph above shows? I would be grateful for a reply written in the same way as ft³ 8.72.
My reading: ft³ 700
